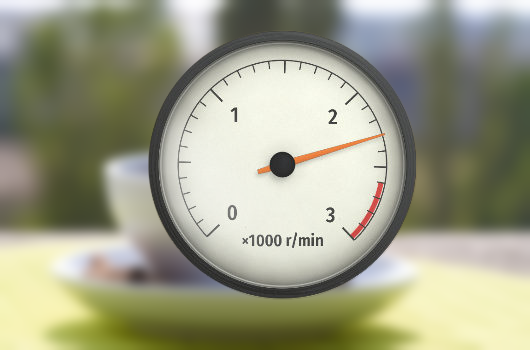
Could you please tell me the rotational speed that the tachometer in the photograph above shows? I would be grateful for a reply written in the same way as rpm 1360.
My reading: rpm 2300
